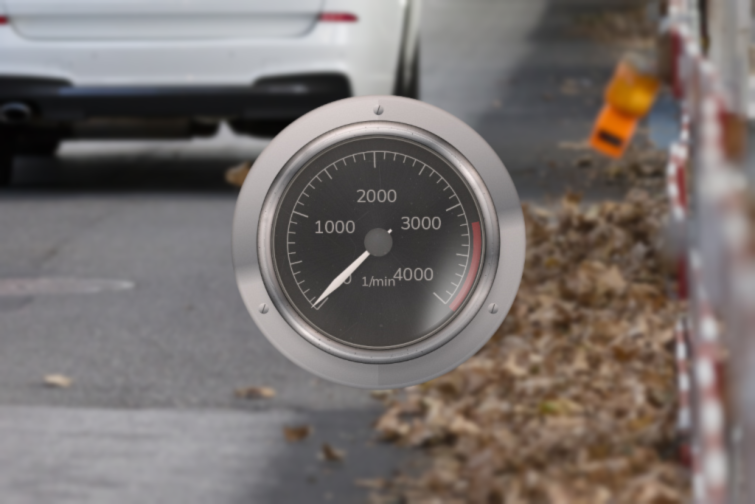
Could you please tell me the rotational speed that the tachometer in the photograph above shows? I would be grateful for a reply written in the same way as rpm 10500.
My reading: rpm 50
